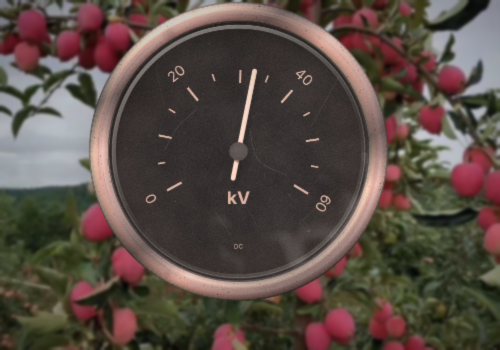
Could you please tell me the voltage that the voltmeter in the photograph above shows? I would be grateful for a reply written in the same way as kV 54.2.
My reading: kV 32.5
